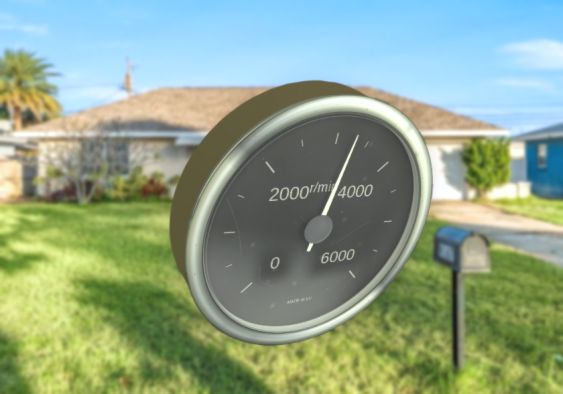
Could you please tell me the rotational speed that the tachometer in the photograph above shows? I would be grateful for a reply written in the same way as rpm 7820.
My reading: rpm 3250
